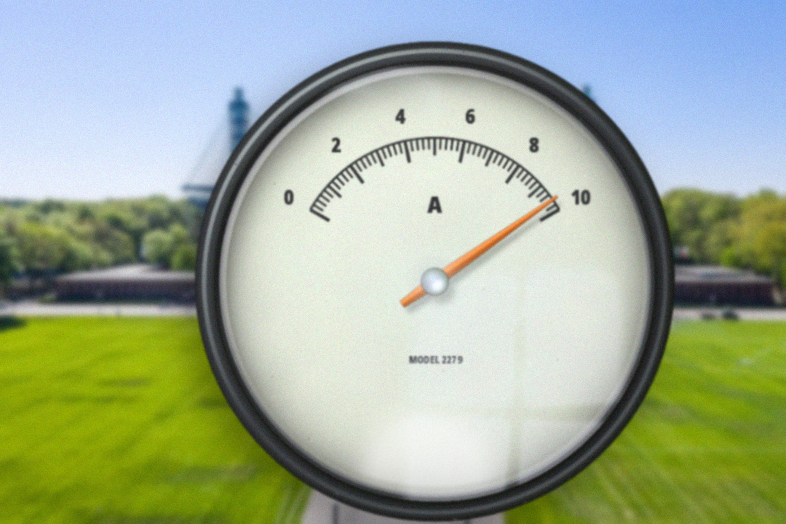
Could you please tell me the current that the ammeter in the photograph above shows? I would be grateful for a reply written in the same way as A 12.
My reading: A 9.6
